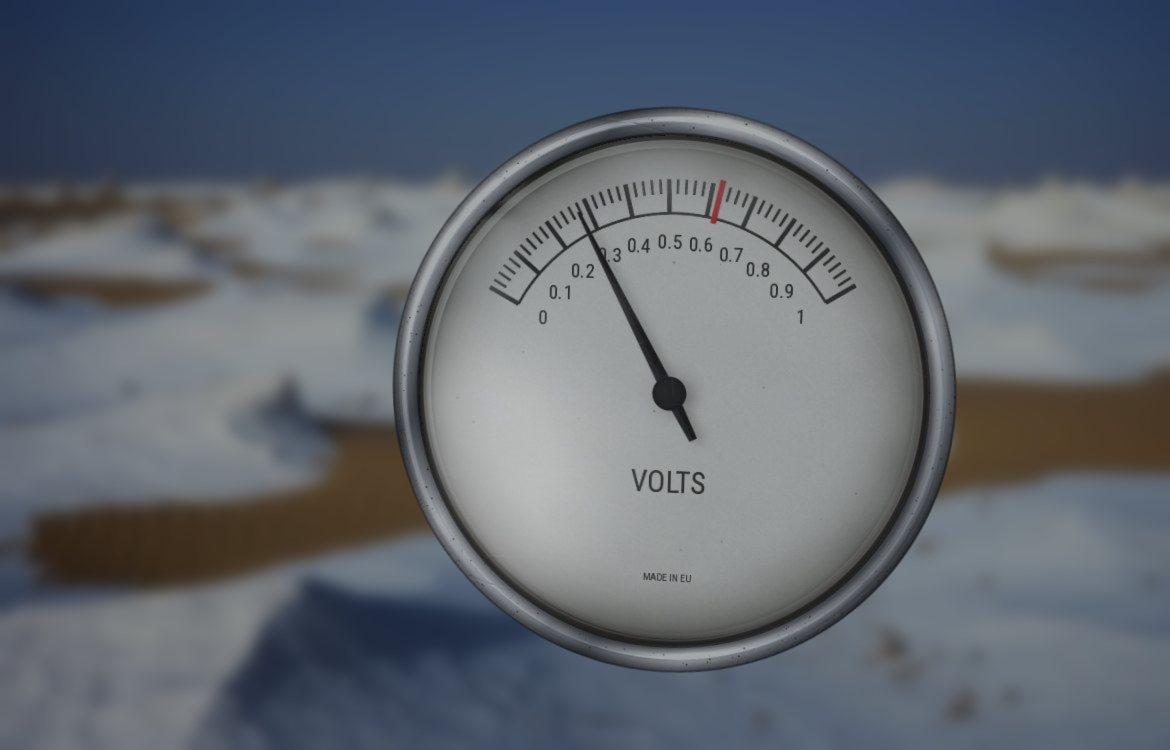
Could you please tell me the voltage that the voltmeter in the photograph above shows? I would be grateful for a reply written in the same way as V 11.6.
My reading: V 0.28
